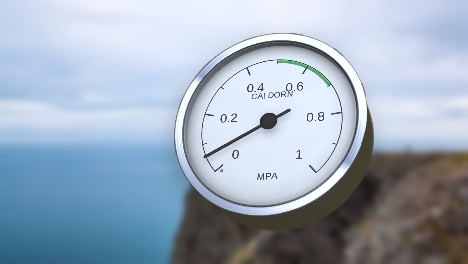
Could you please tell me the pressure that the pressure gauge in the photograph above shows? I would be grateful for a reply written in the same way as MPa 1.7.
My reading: MPa 0.05
